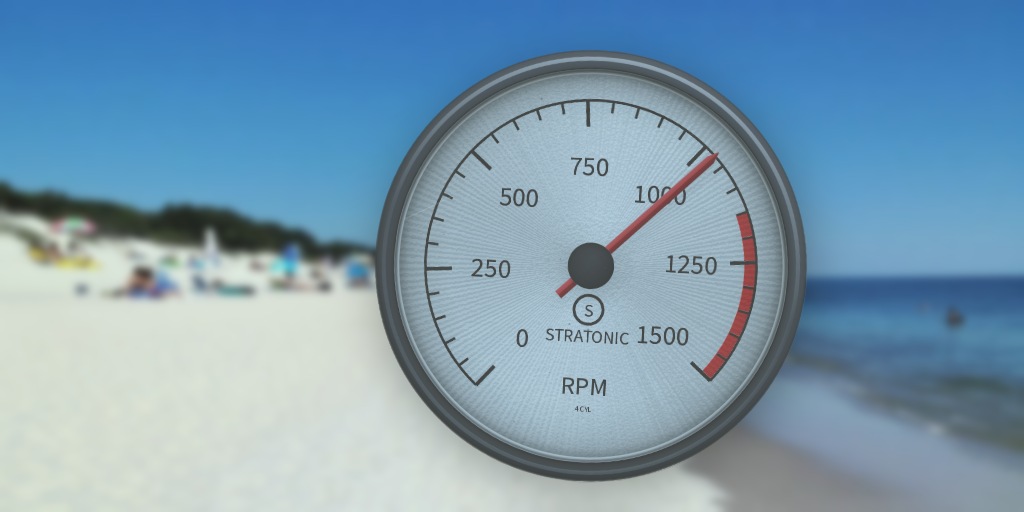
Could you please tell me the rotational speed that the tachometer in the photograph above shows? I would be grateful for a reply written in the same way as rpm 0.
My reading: rpm 1025
